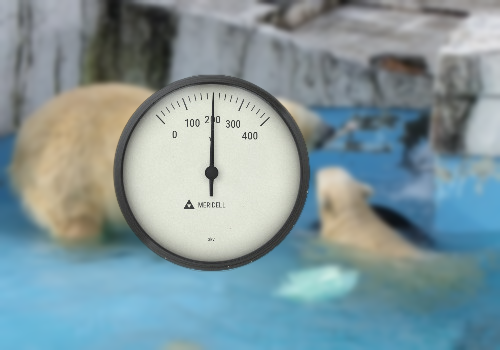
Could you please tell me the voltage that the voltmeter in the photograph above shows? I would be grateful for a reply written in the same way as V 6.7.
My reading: V 200
